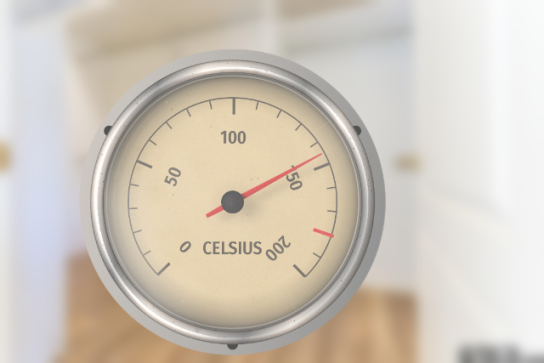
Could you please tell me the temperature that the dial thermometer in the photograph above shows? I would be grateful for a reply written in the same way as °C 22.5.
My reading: °C 145
